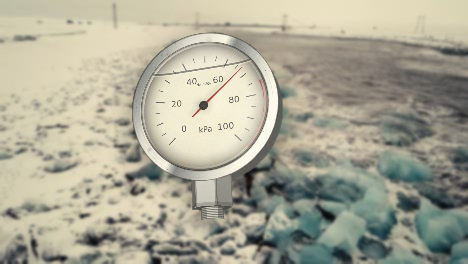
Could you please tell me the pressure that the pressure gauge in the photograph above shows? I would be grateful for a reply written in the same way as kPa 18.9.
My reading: kPa 67.5
